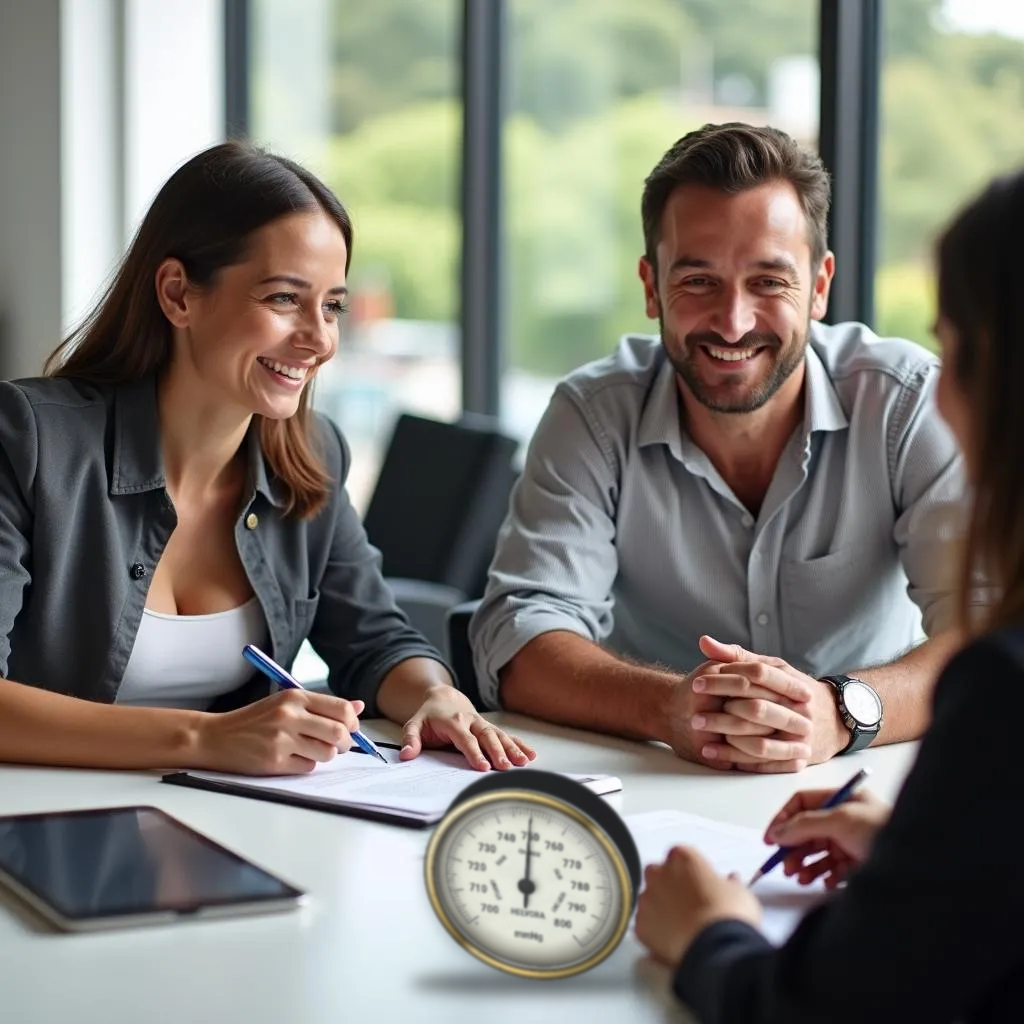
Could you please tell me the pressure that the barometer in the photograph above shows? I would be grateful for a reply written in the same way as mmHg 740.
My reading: mmHg 750
